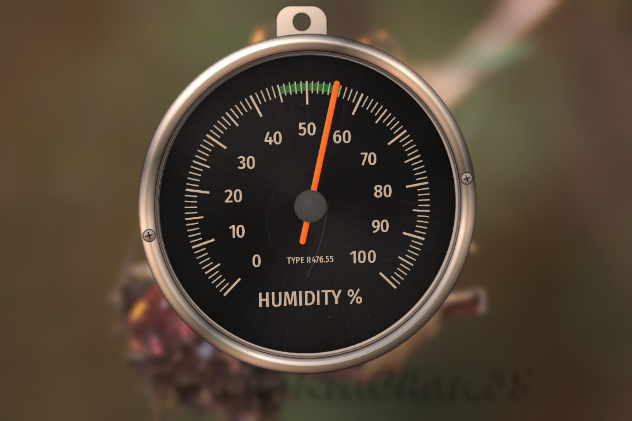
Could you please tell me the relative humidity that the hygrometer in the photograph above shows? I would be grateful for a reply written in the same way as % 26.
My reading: % 55
